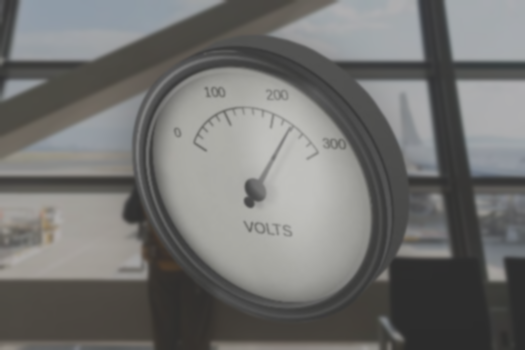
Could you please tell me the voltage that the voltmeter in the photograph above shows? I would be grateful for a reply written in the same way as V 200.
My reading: V 240
